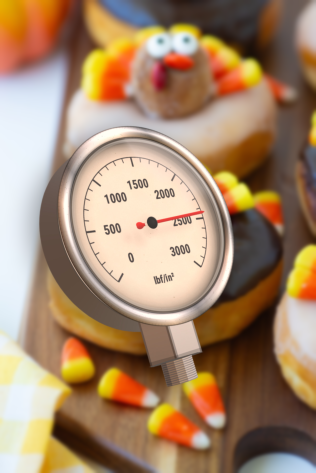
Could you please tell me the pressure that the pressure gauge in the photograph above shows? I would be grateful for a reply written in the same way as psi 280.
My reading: psi 2450
